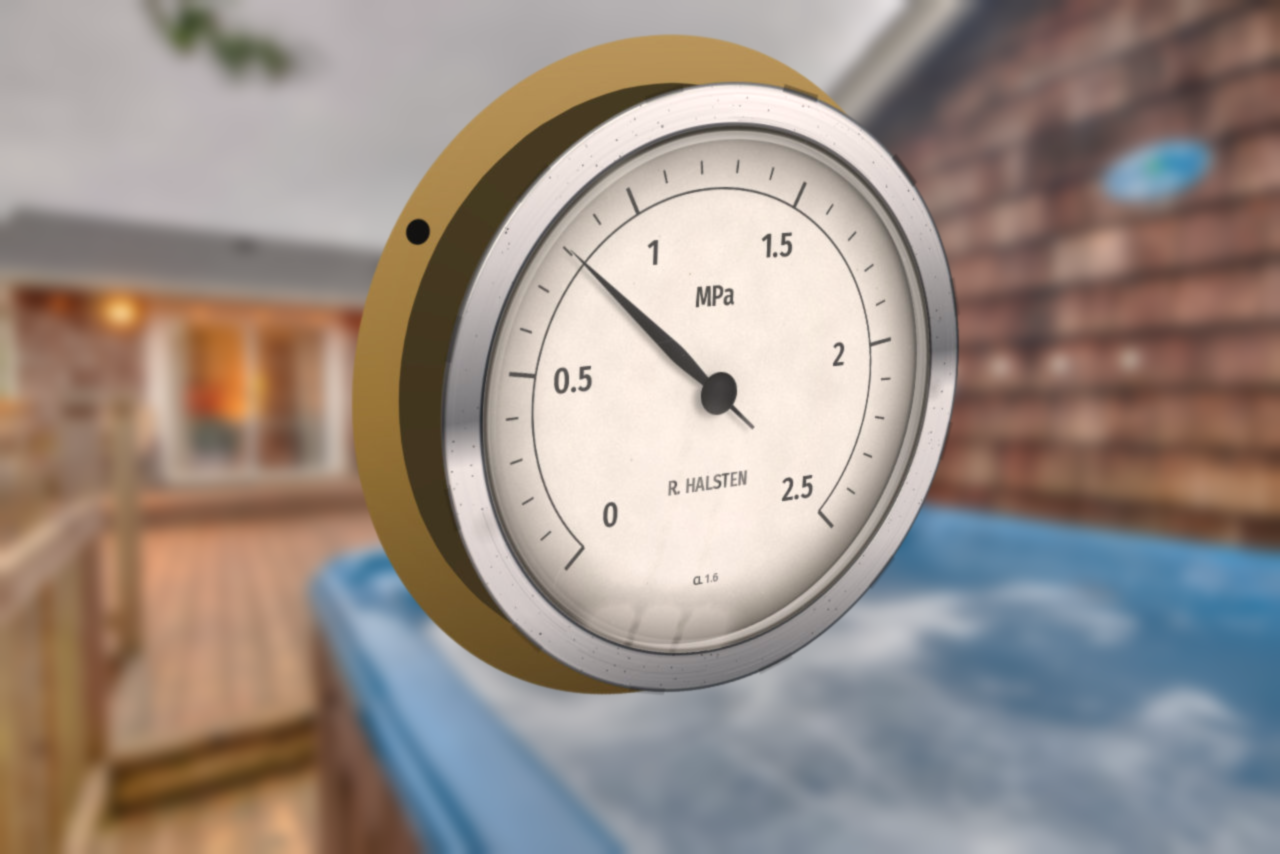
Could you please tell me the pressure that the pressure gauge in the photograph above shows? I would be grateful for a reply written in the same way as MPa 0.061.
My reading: MPa 0.8
